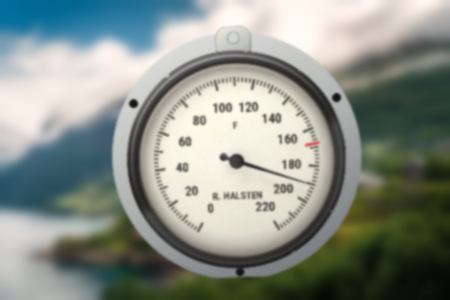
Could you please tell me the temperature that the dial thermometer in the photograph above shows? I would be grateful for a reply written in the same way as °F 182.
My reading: °F 190
